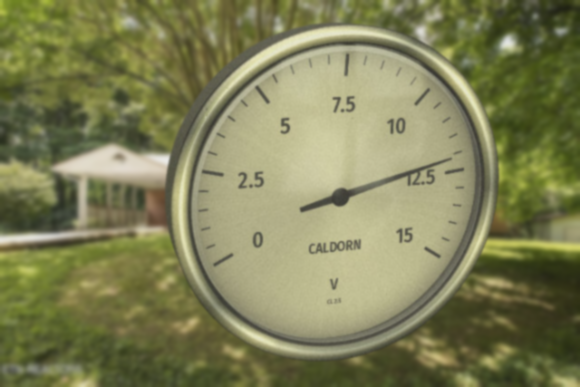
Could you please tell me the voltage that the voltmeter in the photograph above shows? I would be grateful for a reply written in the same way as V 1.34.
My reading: V 12
